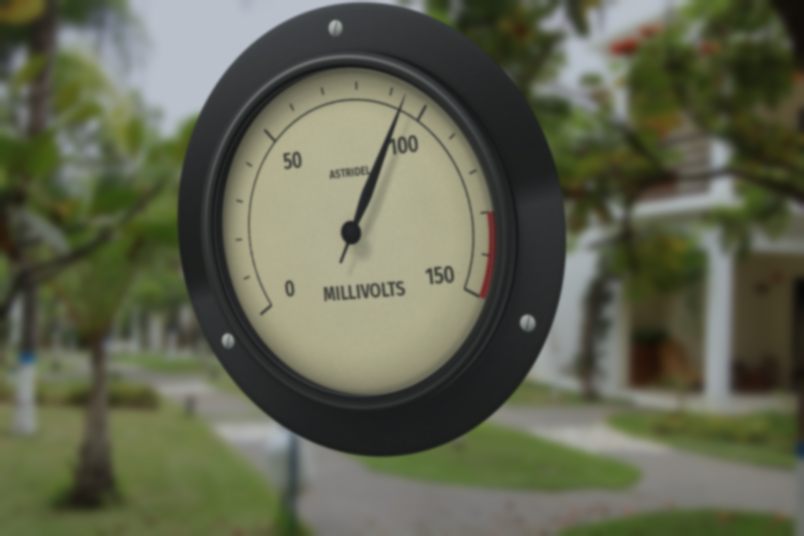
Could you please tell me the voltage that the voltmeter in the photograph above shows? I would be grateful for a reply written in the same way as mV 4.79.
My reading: mV 95
